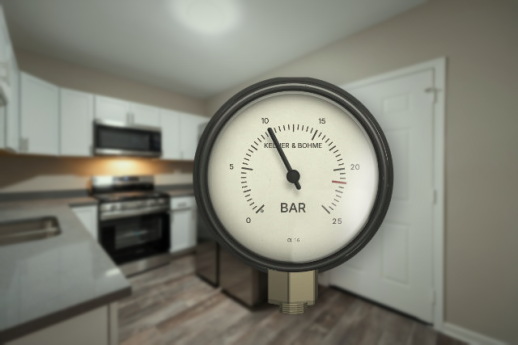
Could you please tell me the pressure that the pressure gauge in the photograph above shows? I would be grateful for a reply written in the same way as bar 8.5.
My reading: bar 10
